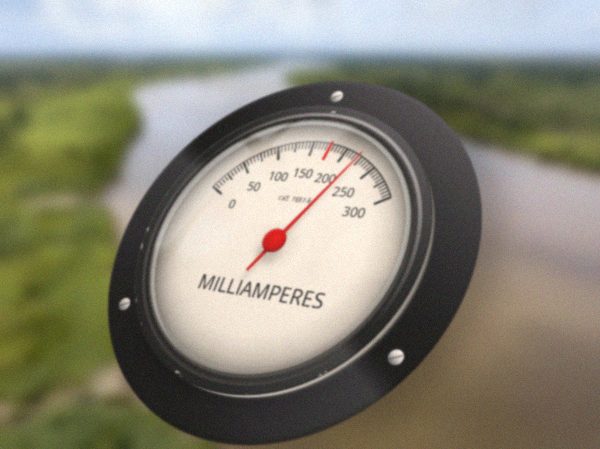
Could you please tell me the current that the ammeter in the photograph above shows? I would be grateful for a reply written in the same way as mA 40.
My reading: mA 225
